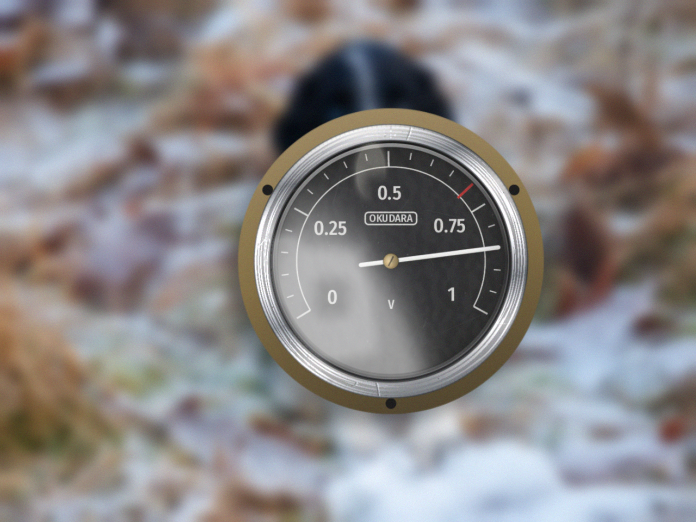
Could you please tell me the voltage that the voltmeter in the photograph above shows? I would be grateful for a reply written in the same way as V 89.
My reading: V 0.85
